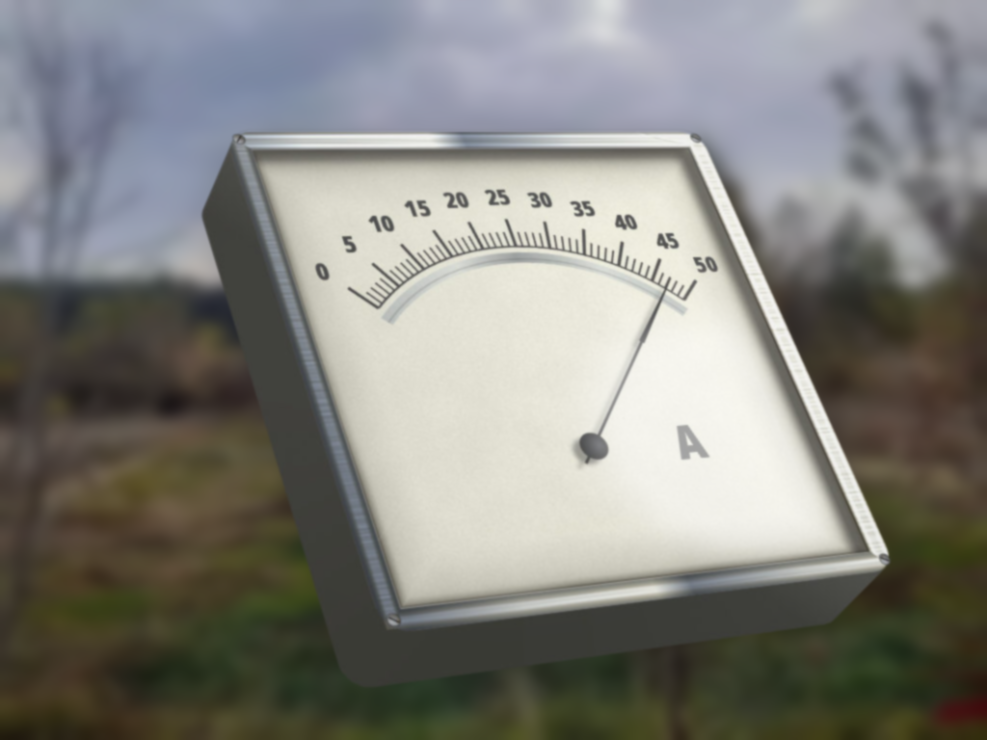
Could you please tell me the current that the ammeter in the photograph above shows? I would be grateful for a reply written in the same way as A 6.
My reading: A 47
